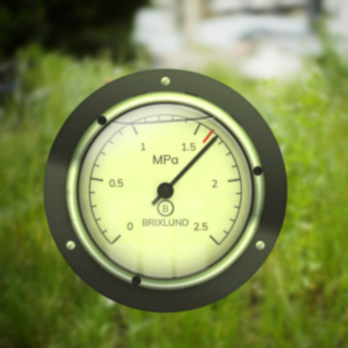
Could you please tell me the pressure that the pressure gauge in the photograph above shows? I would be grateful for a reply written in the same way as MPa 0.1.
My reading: MPa 1.65
